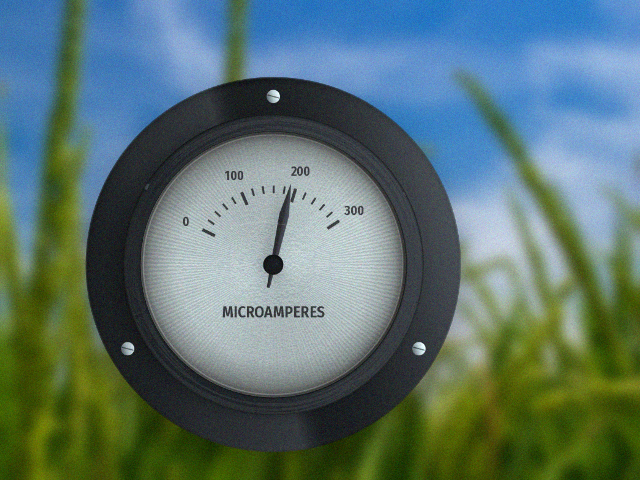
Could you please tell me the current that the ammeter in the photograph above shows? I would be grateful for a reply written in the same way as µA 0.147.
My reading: µA 190
